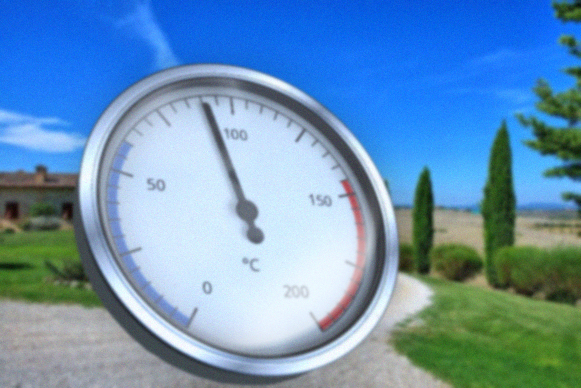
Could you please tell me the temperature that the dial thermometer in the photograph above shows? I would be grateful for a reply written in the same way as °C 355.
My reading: °C 90
